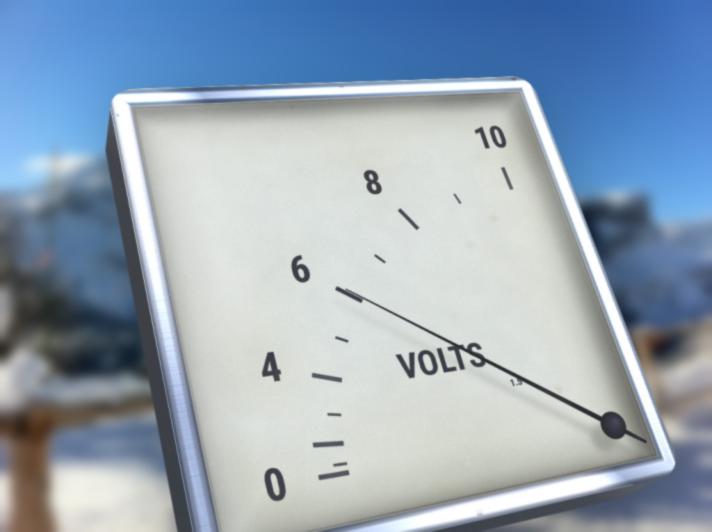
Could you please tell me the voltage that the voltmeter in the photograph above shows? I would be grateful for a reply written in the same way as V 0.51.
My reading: V 6
